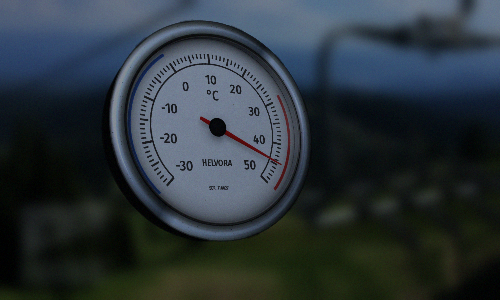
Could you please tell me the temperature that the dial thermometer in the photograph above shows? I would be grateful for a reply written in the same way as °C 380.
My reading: °C 45
